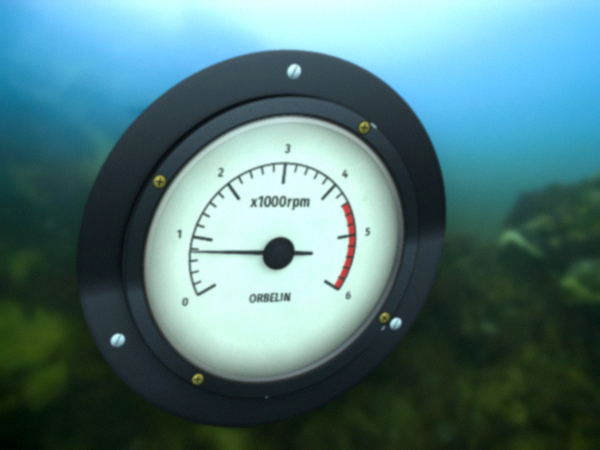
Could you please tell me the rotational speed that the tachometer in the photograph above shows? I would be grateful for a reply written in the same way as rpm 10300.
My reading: rpm 800
